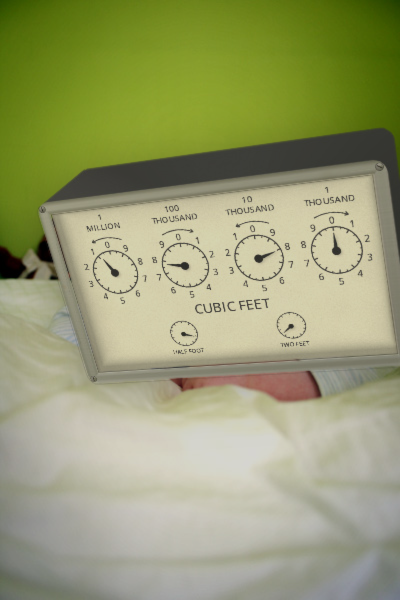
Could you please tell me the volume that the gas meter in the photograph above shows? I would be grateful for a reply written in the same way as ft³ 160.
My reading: ft³ 78000
